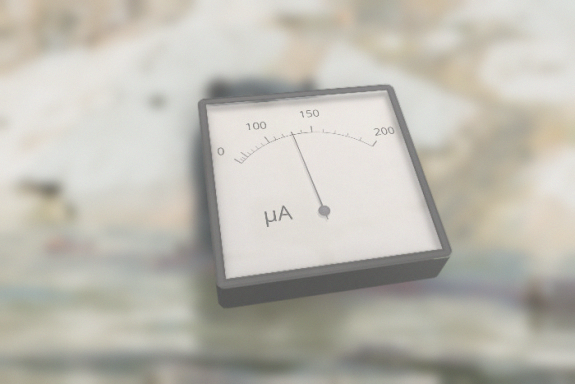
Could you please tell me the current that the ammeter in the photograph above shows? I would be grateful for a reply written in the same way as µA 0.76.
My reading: µA 130
